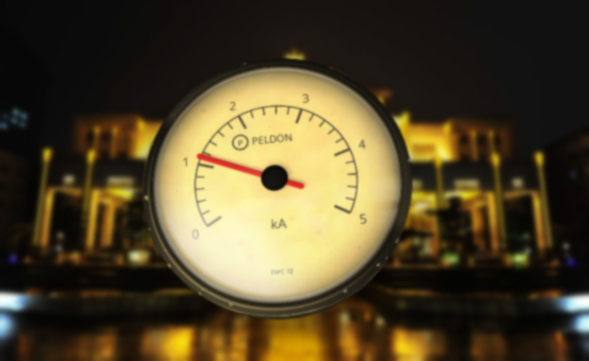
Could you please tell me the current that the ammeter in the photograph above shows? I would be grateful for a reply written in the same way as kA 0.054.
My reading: kA 1.1
